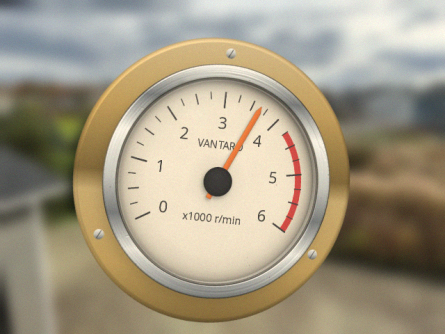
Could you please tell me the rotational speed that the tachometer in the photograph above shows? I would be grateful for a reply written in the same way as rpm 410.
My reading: rpm 3625
